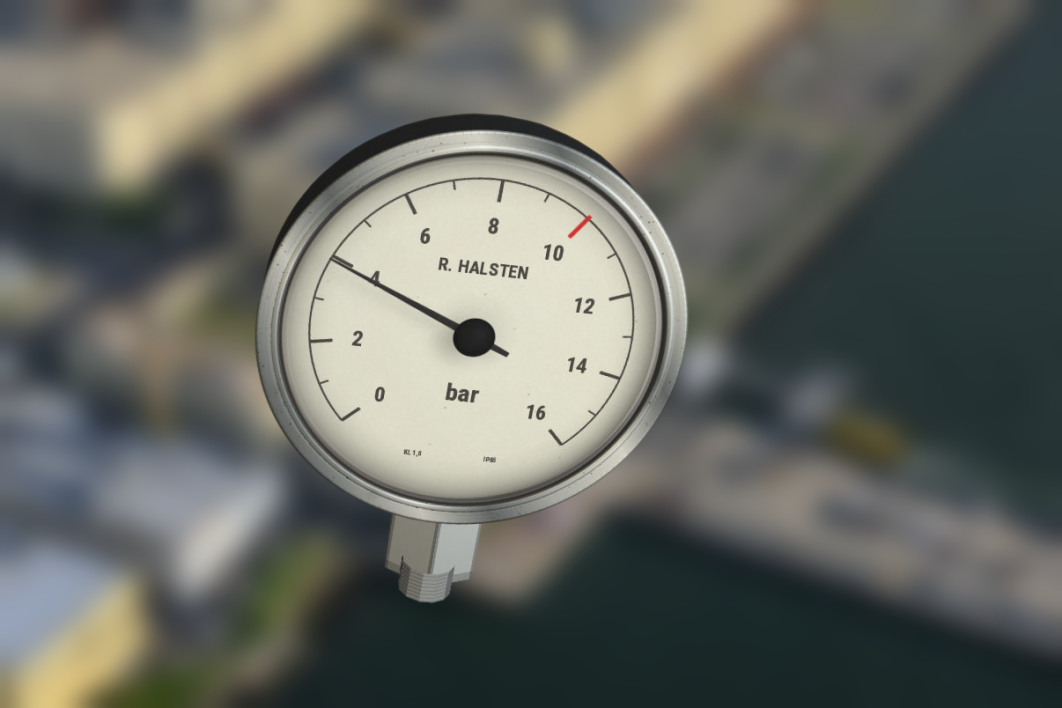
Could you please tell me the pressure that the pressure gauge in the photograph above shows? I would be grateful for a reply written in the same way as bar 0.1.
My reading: bar 4
